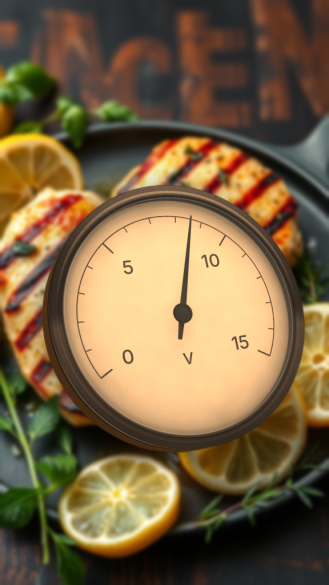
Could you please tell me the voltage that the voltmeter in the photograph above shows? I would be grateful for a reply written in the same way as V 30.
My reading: V 8.5
